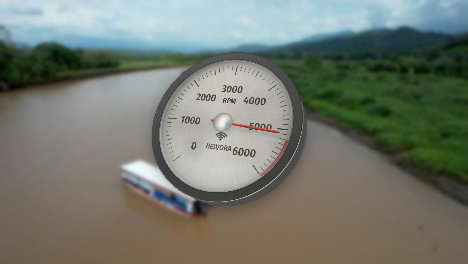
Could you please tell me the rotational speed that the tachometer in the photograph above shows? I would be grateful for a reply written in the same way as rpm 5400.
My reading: rpm 5100
